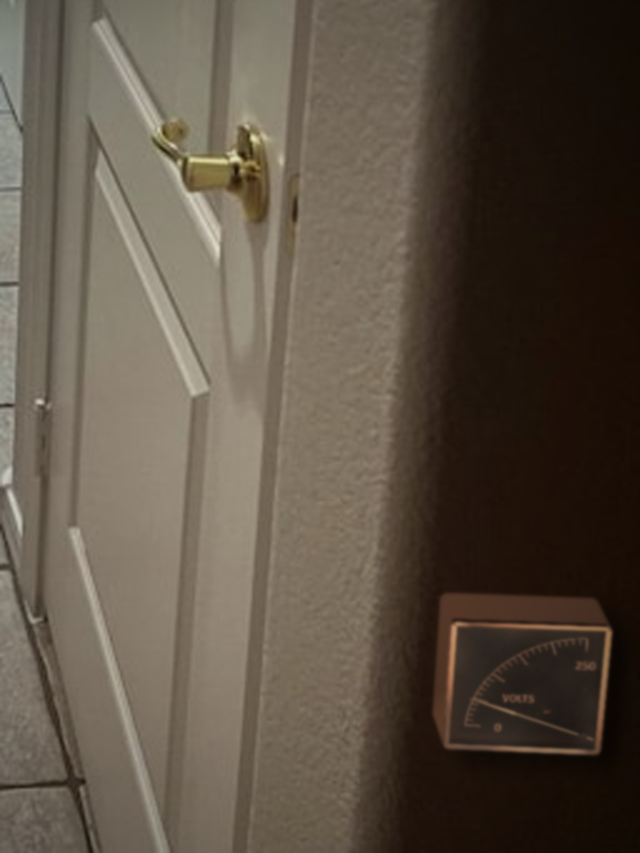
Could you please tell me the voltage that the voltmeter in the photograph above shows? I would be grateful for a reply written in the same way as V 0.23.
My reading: V 50
